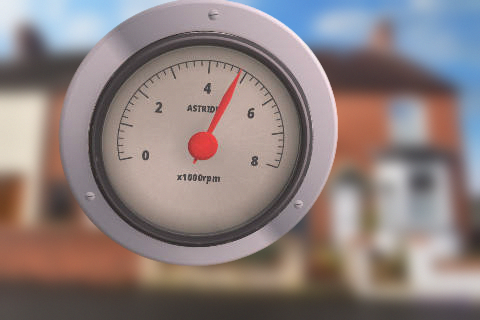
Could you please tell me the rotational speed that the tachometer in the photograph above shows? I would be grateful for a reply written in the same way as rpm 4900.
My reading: rpm 4800
